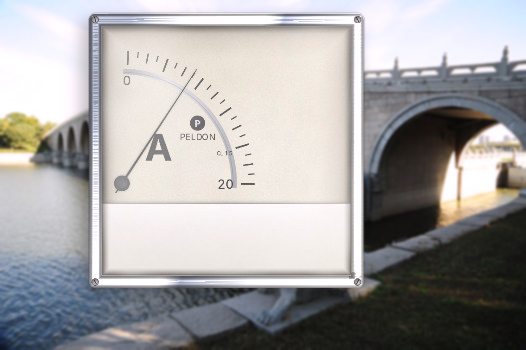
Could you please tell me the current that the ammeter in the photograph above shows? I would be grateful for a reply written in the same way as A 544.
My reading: A 7
